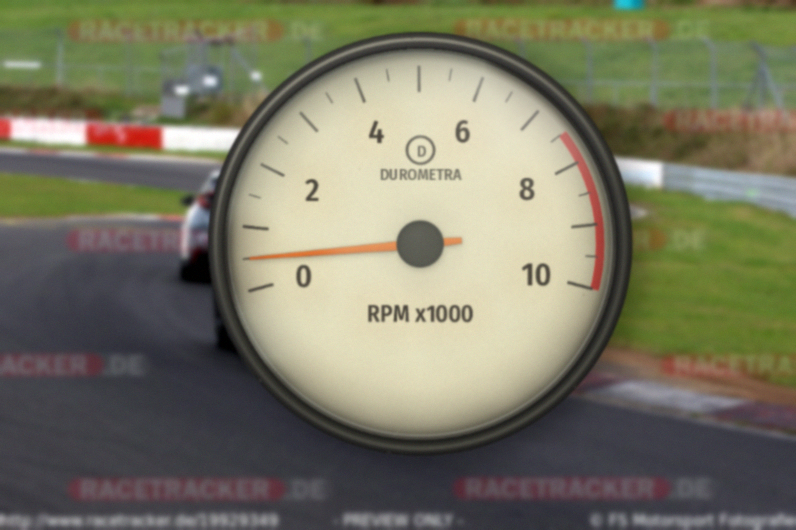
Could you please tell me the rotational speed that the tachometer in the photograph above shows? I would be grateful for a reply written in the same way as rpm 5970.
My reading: rpm 500
